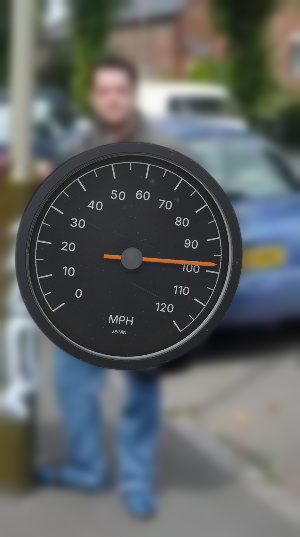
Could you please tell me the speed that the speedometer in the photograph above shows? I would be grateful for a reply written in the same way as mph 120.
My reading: mph 97.5
